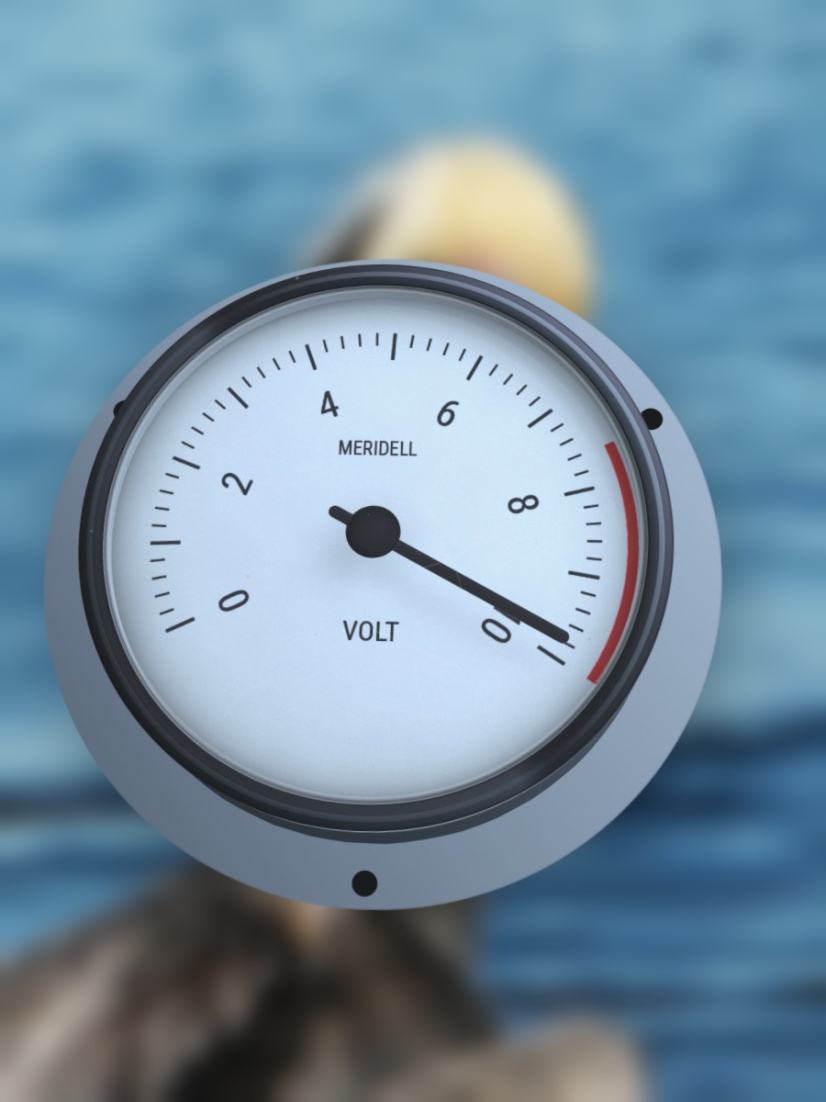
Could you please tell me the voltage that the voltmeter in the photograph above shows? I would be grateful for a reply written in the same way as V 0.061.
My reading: V 9.8
